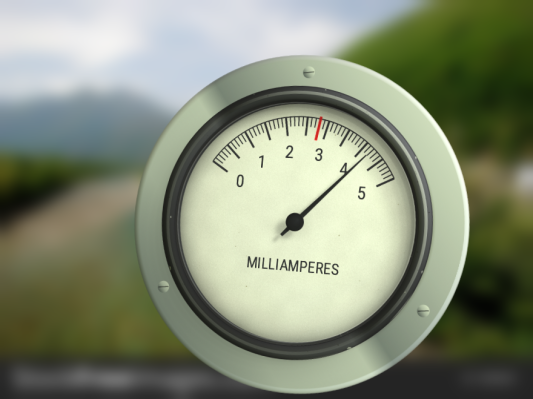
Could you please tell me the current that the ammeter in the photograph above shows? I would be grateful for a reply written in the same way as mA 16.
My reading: mA 4.2
